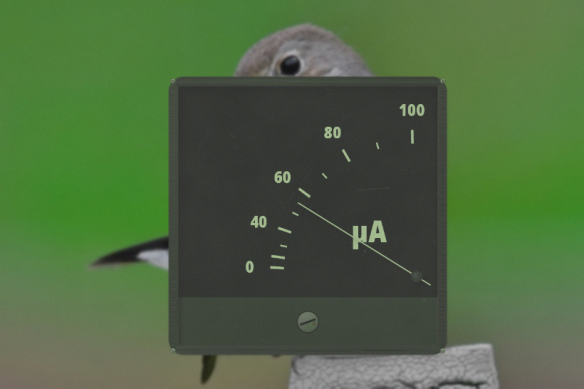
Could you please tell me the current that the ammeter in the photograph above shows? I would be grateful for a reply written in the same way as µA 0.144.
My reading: µA 55
